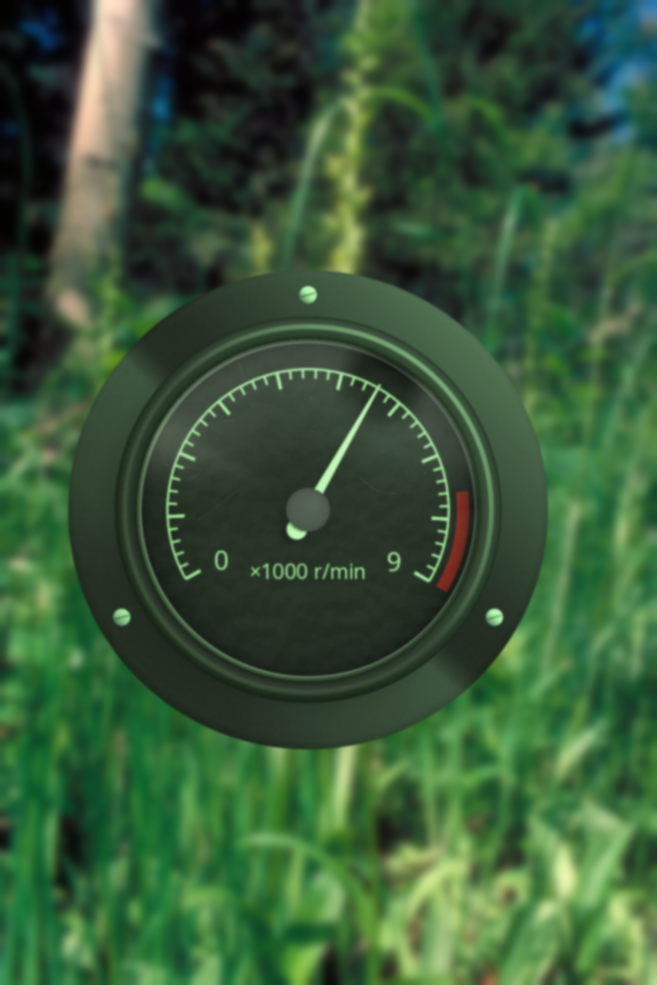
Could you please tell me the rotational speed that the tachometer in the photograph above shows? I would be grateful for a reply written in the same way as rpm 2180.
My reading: rpm 5600
